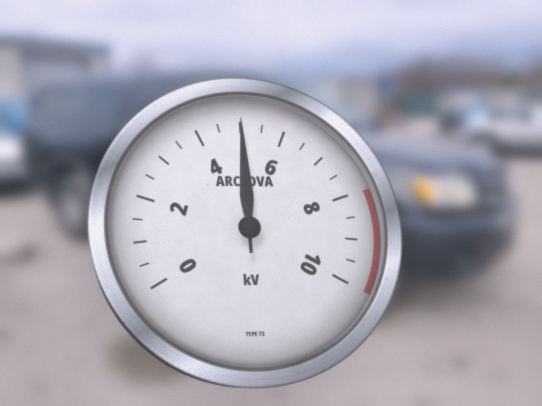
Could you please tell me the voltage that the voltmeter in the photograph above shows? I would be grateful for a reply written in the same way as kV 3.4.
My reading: kV 5
